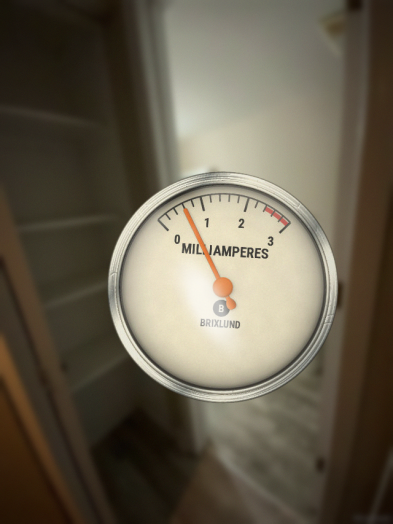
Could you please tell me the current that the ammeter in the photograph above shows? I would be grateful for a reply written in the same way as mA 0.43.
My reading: mA 0.6
